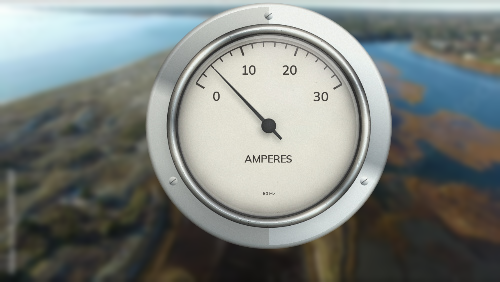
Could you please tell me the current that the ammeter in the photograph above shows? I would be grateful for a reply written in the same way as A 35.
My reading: A 4
